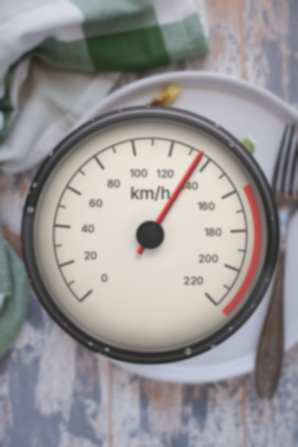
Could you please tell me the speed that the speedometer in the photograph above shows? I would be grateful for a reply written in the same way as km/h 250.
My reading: km/h 135
